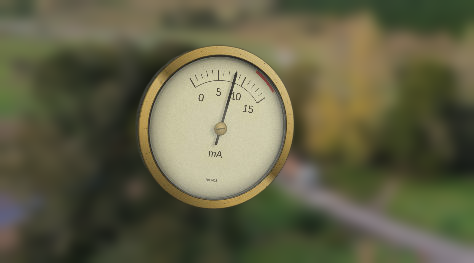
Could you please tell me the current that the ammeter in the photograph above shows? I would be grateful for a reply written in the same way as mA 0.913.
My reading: mA 8
